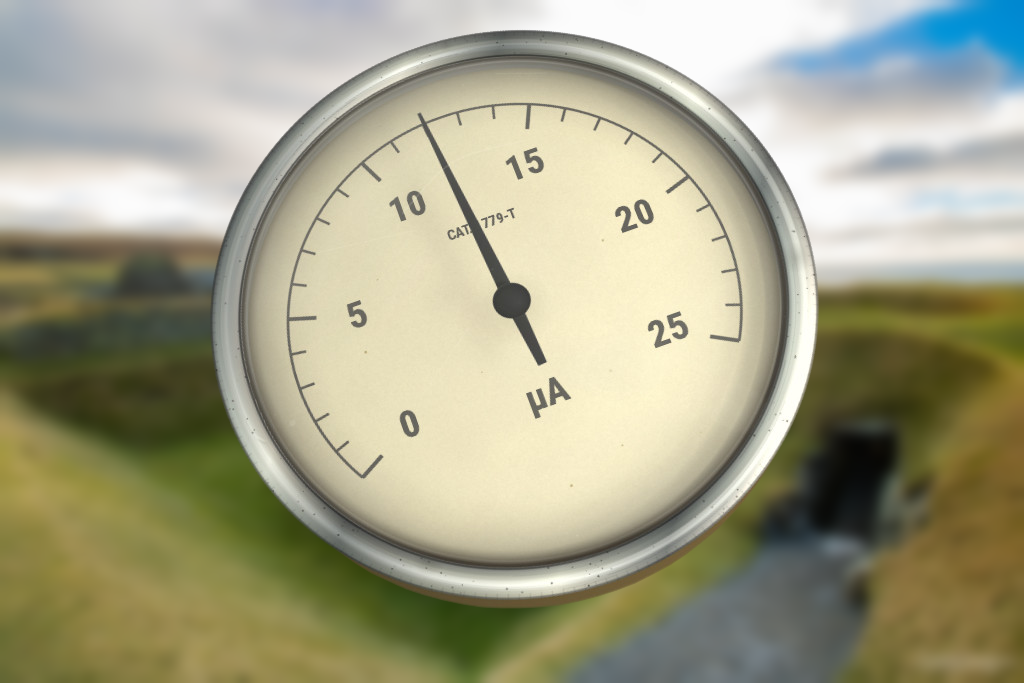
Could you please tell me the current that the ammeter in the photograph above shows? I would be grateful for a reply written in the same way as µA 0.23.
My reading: µA 12
